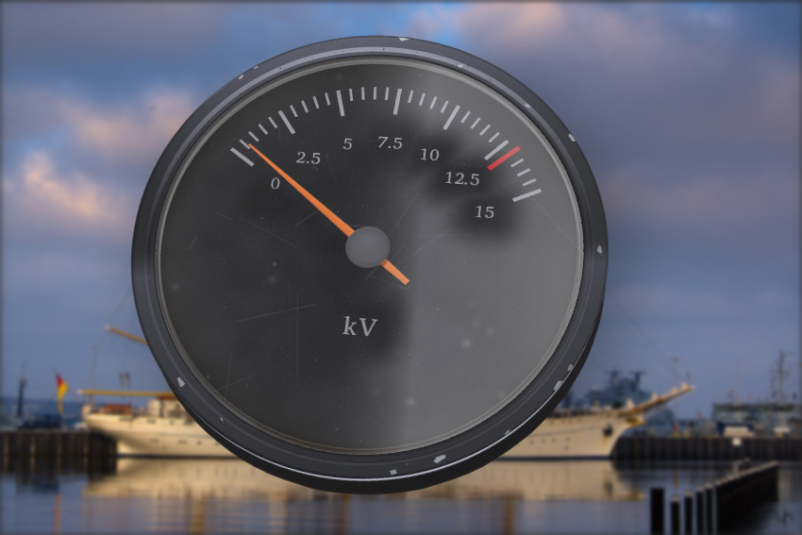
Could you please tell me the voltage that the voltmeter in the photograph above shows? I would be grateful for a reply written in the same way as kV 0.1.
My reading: kV 0.5
